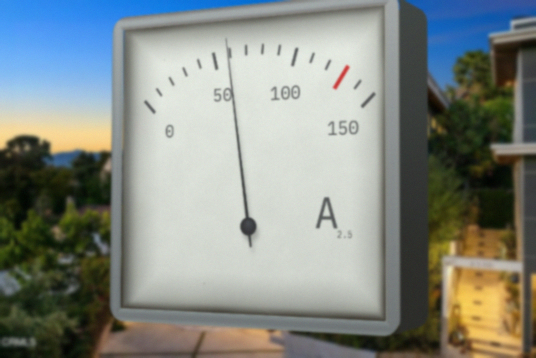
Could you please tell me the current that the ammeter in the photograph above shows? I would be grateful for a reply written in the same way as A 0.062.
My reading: A 60
